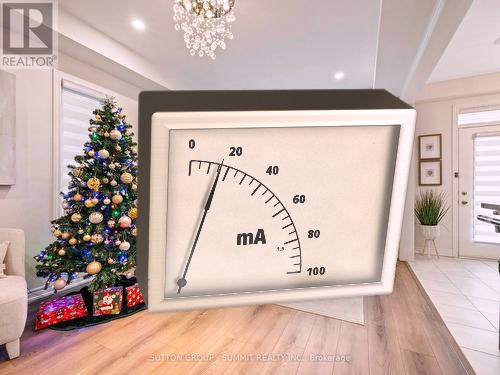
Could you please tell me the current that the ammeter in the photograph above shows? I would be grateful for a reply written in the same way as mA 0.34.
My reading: mA 15
